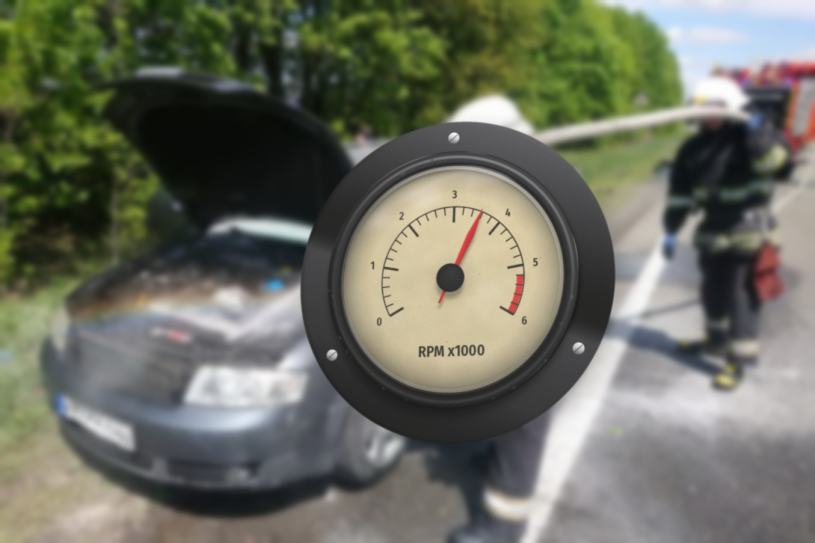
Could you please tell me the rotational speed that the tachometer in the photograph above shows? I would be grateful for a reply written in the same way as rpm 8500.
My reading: rpm 3600
